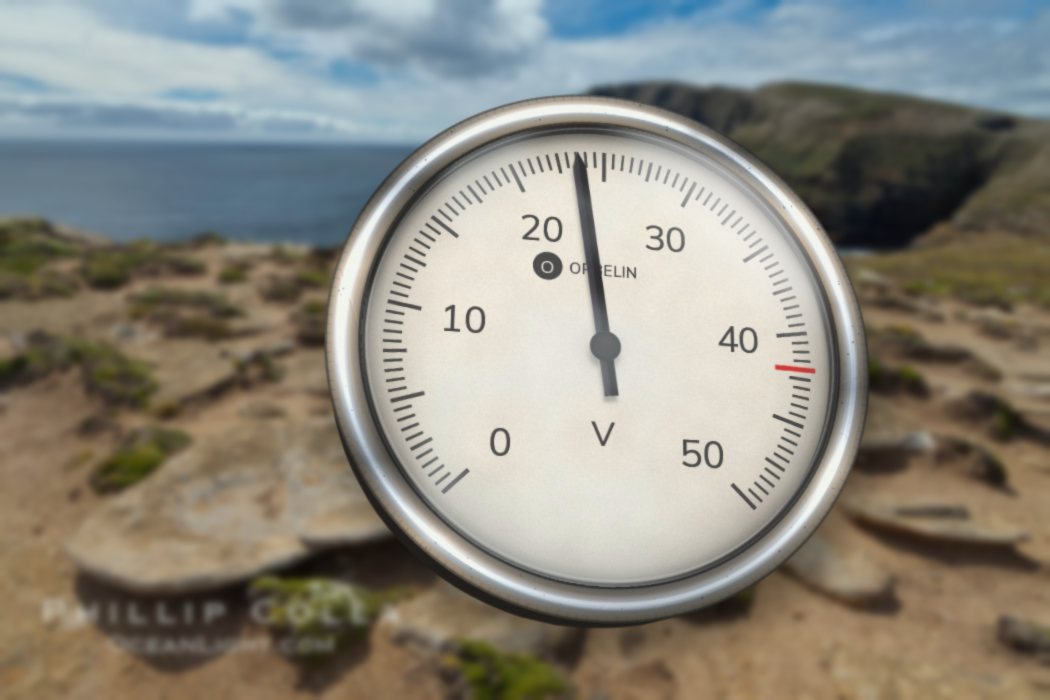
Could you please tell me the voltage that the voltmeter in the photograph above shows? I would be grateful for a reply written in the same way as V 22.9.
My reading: V 23.5
